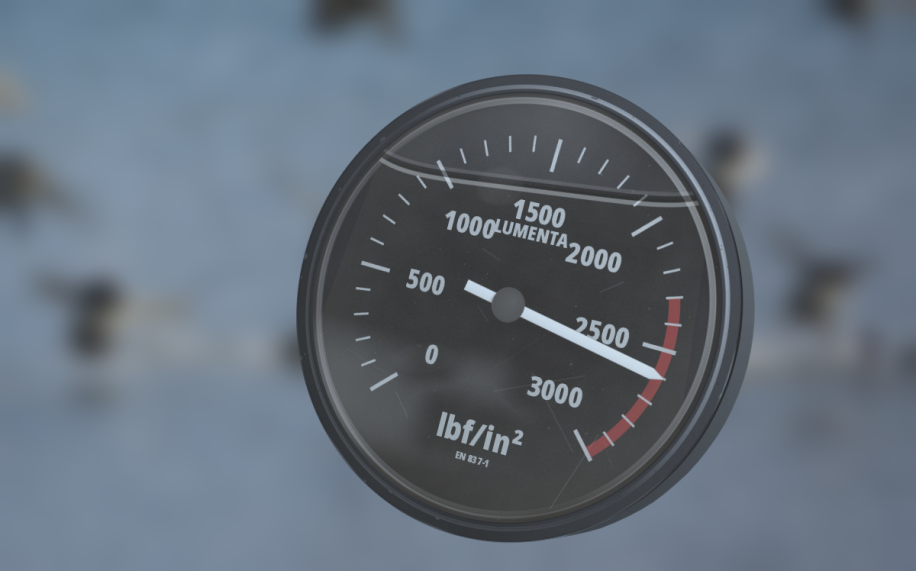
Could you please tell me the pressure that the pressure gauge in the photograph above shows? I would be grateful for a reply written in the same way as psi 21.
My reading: psi 2600
